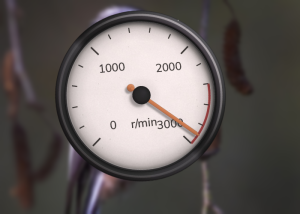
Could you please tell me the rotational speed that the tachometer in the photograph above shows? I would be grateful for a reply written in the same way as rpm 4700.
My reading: rpm 2900
